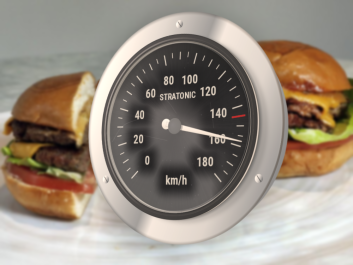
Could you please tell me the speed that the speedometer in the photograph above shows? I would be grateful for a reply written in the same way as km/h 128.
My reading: km/h 157.5
